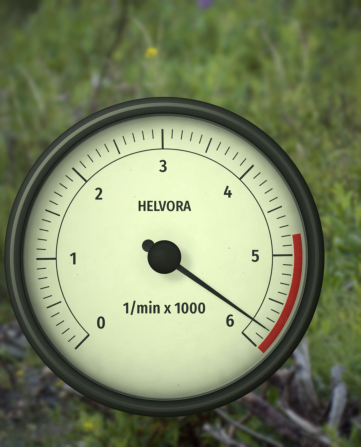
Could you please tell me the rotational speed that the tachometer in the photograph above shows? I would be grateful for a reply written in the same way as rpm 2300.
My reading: rpm 5800
